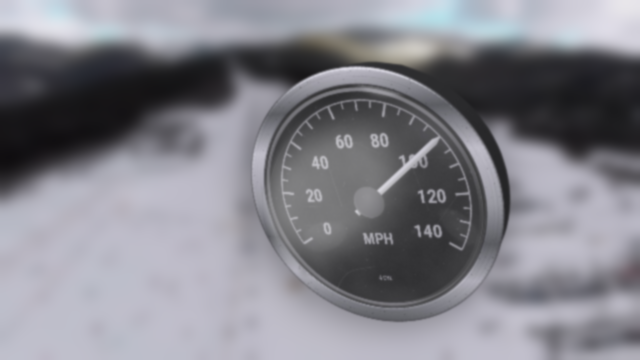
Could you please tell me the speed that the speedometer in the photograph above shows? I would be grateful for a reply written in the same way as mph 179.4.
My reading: mph 100
